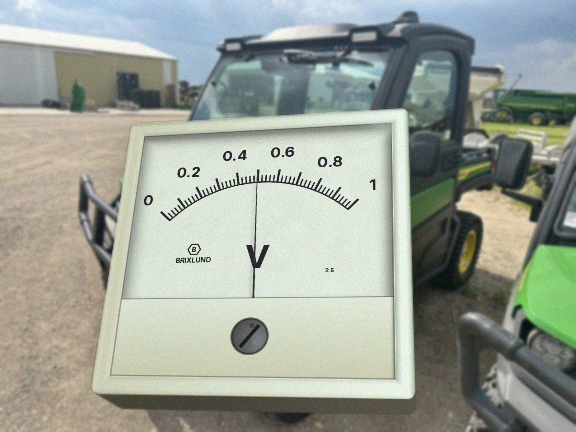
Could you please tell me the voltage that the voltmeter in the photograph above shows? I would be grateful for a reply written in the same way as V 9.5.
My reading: V 0.5
